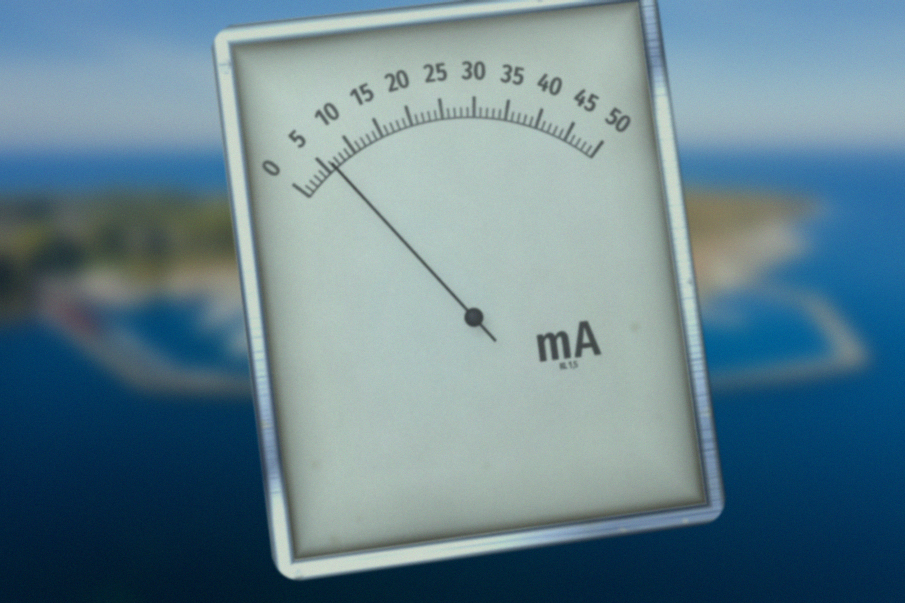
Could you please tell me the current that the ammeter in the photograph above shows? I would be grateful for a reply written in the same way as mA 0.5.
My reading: mA 6
